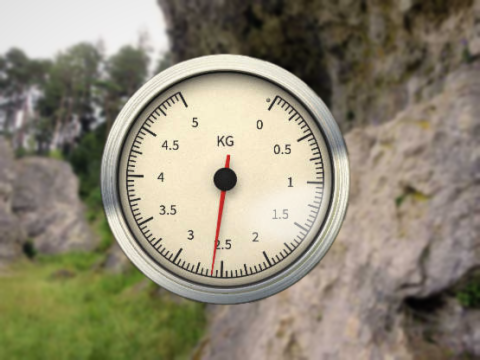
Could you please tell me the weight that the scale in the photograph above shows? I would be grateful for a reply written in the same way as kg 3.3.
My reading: kg 2.6
